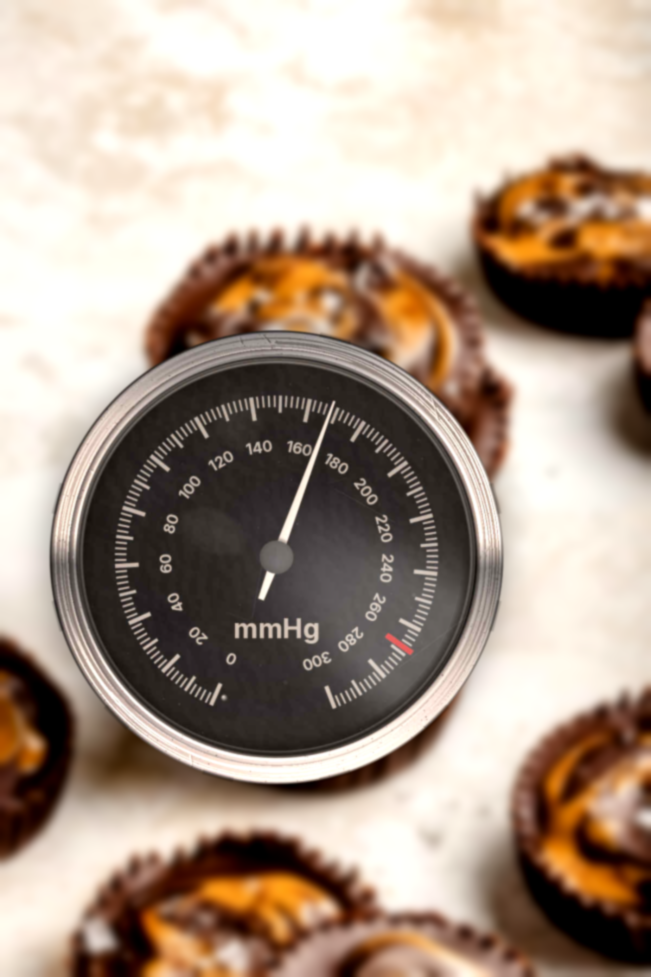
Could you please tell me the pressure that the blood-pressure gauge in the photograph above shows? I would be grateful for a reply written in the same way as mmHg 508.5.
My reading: mmHg 168
